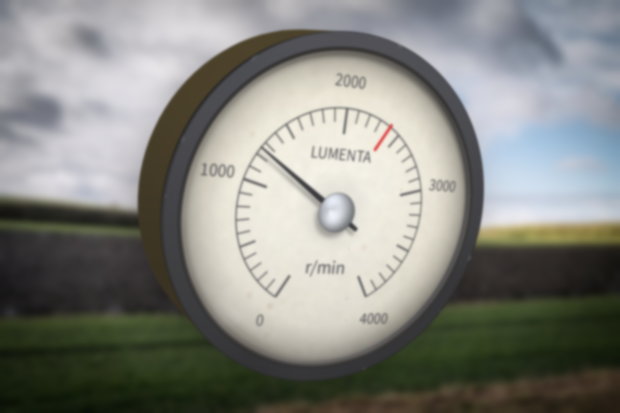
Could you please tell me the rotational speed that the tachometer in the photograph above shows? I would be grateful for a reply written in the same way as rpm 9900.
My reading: rpm 1250
